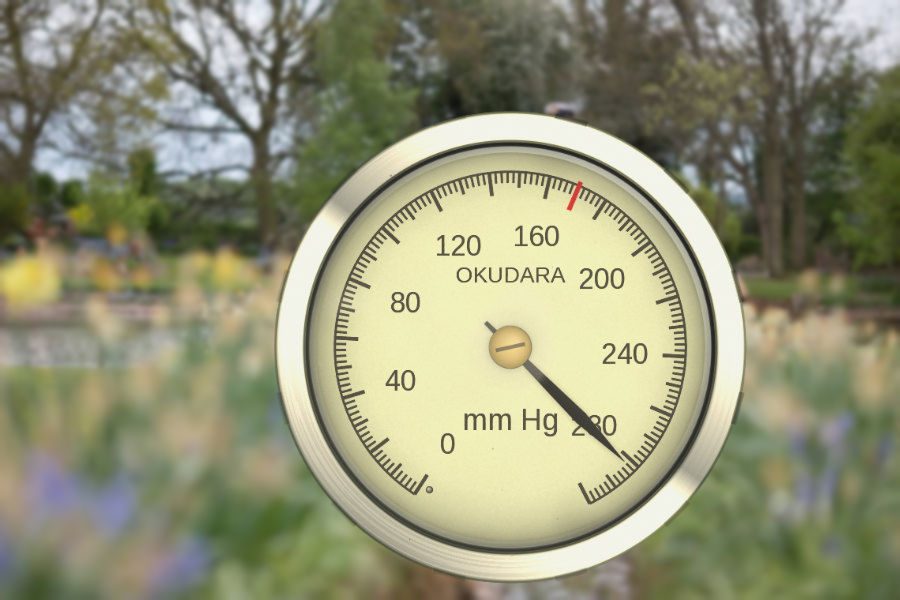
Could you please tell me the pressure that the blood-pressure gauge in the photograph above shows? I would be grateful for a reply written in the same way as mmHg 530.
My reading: mmHg 282
